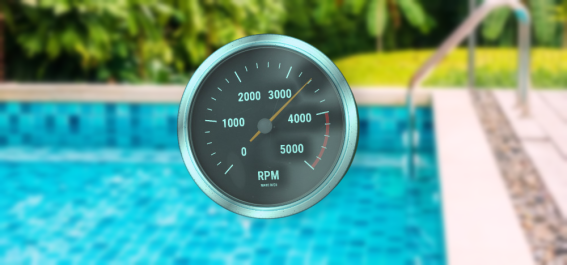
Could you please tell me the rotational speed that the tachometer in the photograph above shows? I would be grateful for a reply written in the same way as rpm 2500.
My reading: rpm 3400
